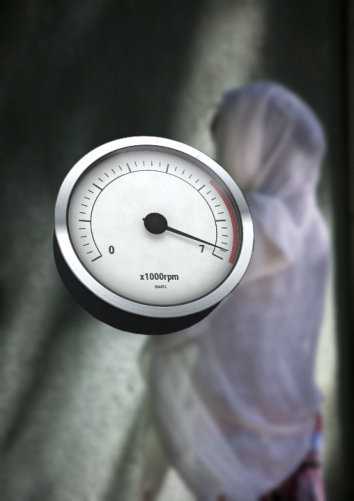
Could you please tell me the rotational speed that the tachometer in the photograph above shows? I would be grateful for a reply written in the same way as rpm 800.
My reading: rpm 6800
